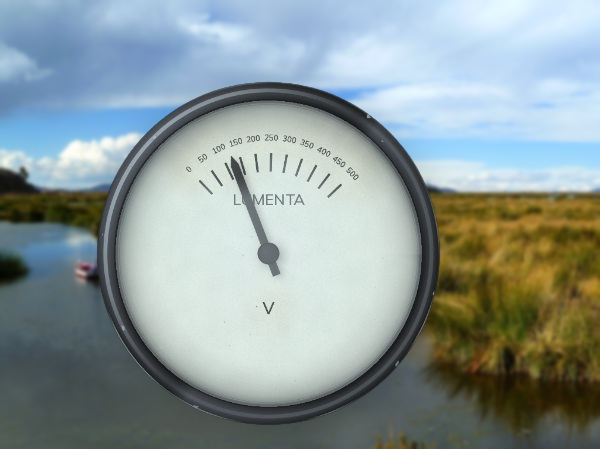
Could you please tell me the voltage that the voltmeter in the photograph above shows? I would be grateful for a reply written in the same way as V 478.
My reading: V 125
